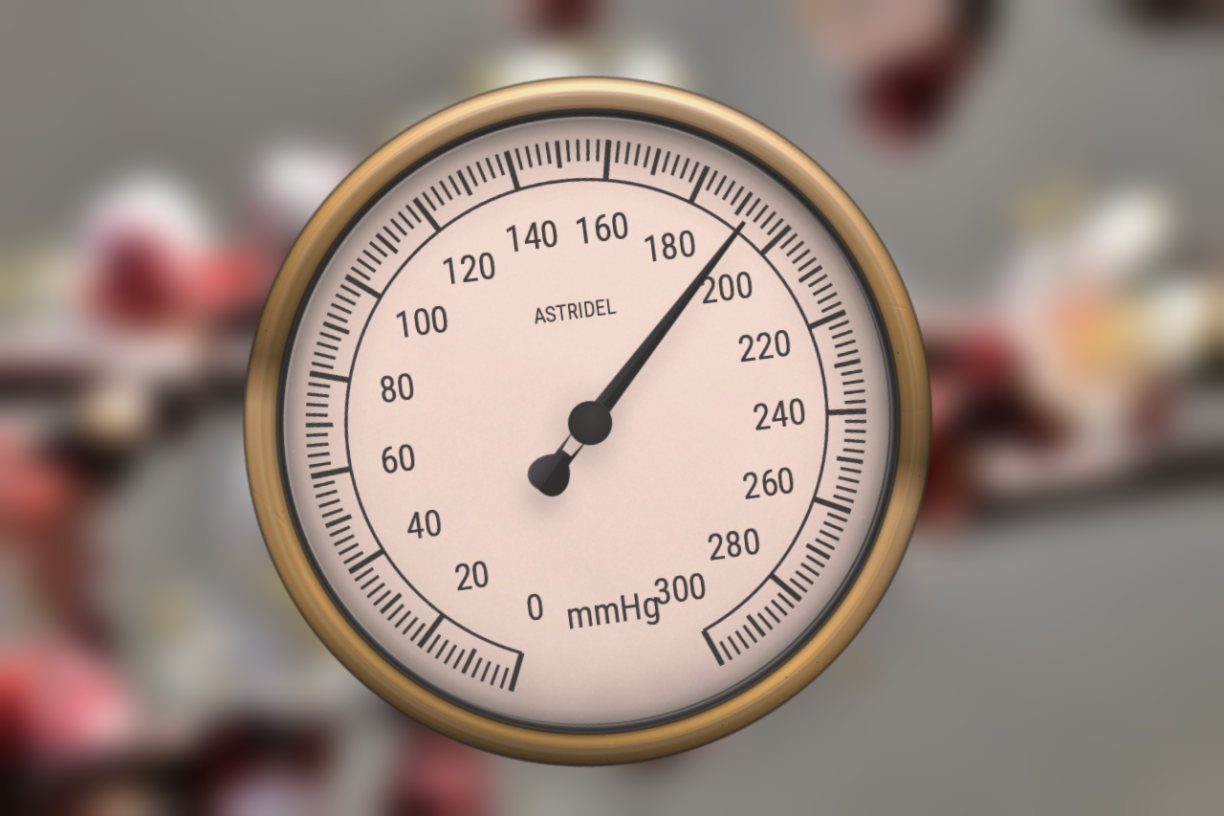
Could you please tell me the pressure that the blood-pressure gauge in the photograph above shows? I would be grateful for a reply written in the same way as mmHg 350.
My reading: mmHg 192
